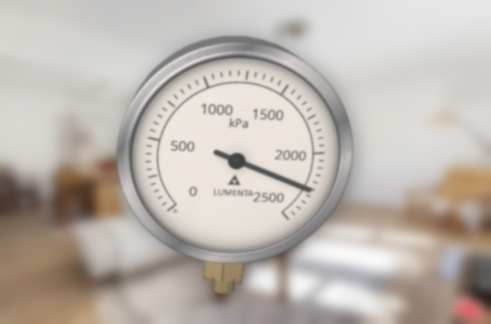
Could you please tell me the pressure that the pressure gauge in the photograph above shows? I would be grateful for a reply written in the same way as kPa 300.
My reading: kPa 2250
